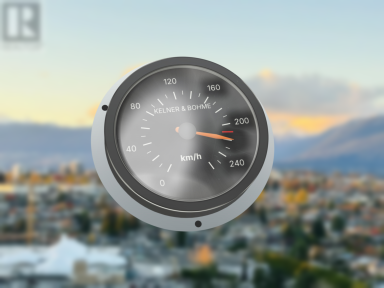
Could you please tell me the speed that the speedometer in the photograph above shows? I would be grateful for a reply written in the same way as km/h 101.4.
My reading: km/h 220
